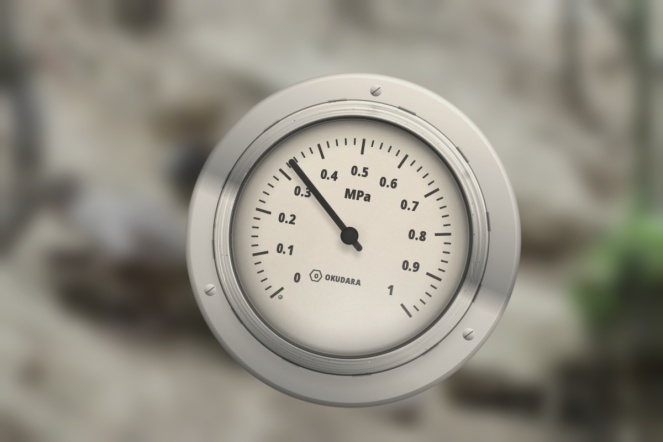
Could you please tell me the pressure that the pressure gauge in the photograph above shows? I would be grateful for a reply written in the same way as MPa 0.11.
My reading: MPa 0.33
